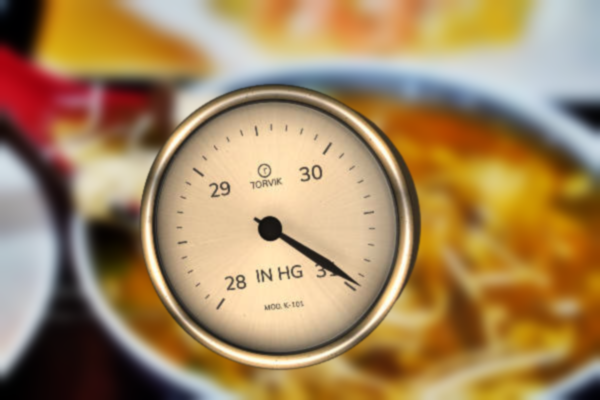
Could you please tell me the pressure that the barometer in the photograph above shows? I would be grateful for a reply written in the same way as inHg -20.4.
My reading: inHg 30.95
